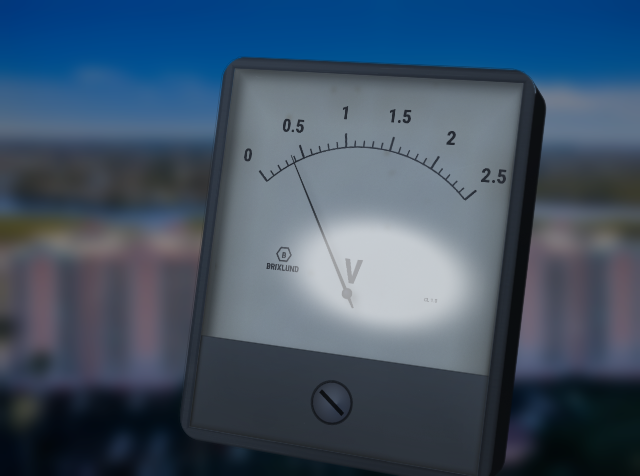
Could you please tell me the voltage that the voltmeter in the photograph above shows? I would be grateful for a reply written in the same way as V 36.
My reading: V 0.4
